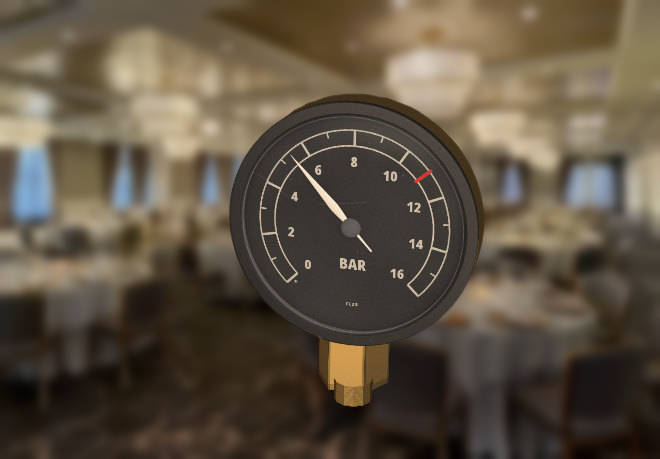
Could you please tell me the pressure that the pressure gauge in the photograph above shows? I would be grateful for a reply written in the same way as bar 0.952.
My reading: bar 5.5
